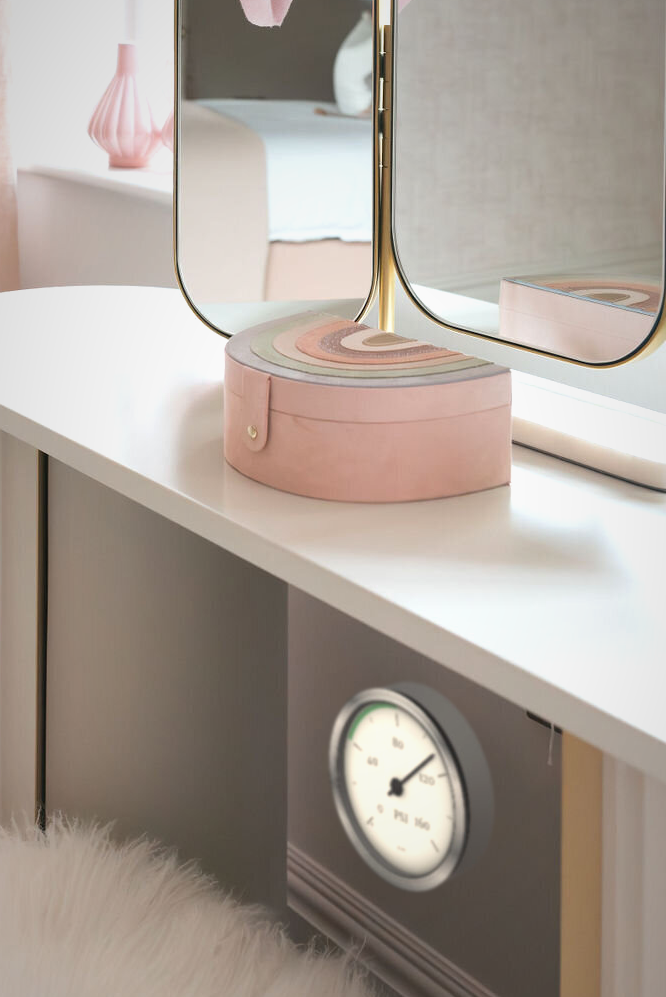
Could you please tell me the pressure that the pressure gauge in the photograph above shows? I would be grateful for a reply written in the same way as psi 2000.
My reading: psi 110
